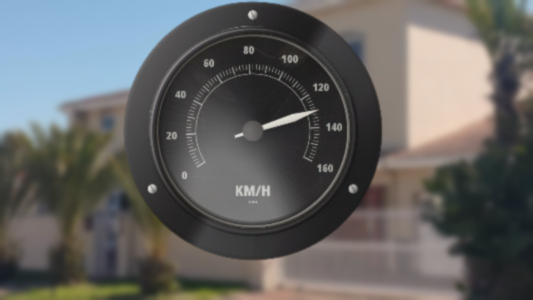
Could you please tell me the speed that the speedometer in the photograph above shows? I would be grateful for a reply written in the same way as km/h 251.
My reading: km/h 130
